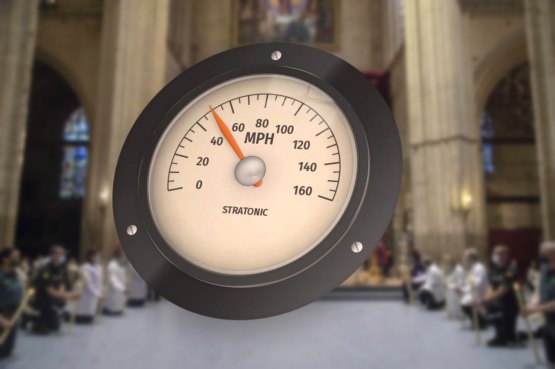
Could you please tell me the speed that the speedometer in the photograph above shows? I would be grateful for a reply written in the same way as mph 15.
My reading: mph 50
